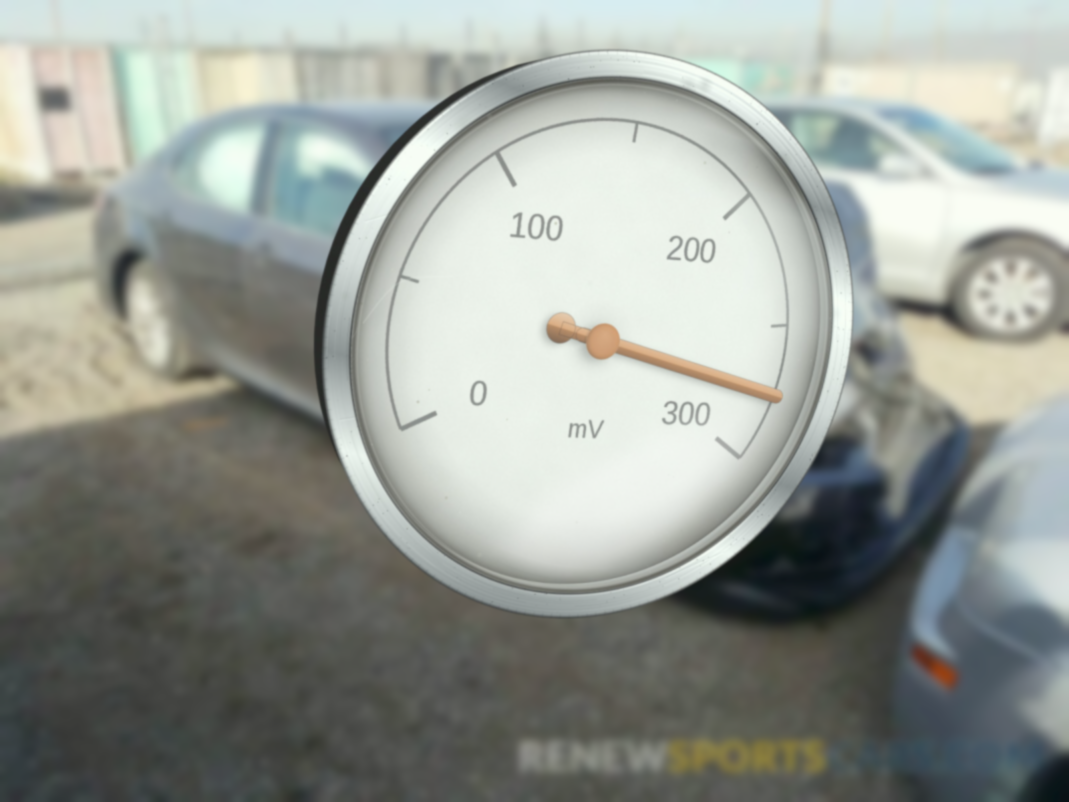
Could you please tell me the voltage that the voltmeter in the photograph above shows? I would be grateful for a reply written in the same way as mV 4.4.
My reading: mV 275
